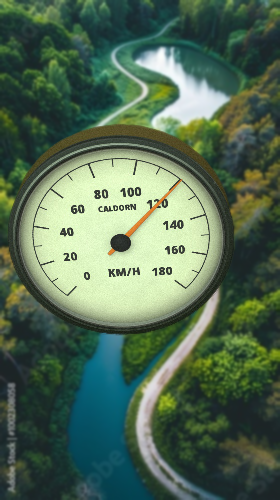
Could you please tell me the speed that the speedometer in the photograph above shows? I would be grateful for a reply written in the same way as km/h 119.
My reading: km/h 120
